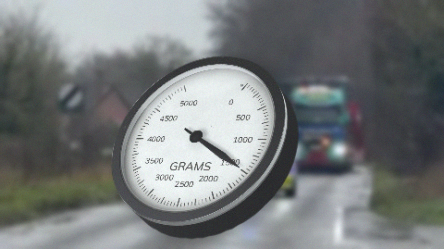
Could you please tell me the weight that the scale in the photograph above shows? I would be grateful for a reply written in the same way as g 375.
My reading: g 1500
